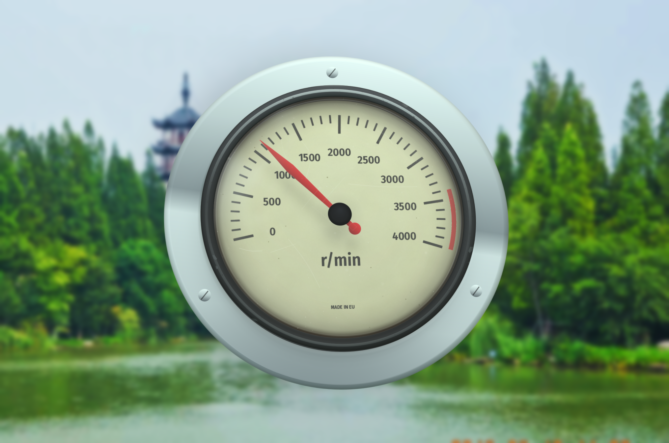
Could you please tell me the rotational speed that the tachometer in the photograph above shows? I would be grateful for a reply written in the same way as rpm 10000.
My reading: rpm 1100
